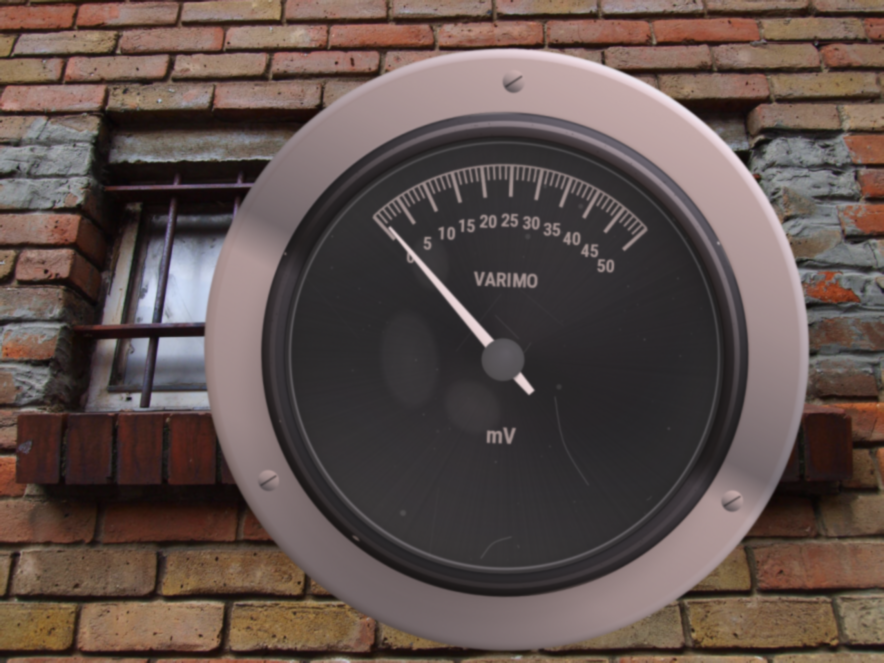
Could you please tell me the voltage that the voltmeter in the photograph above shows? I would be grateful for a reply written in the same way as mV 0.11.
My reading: mV 1
